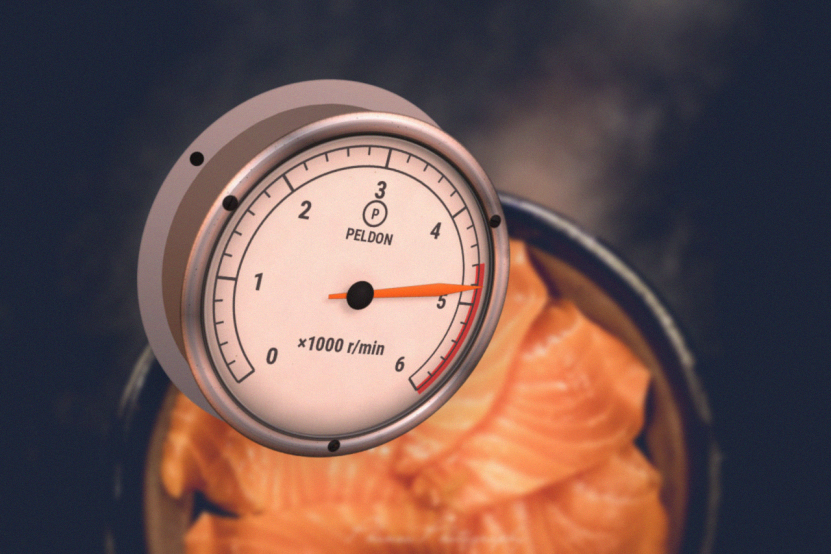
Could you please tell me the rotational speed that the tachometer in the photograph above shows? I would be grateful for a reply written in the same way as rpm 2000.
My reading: rpm 4800
